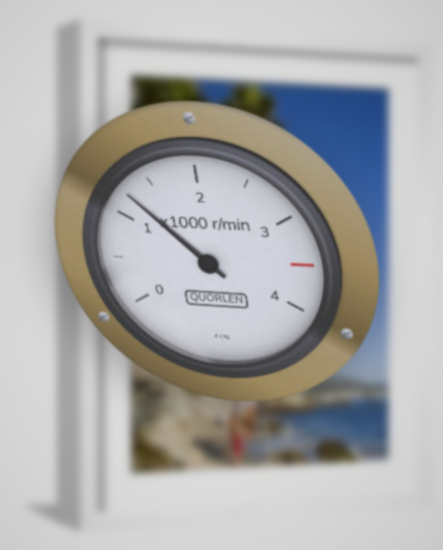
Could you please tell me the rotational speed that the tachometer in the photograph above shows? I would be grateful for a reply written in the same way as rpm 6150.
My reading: rpm 1250
